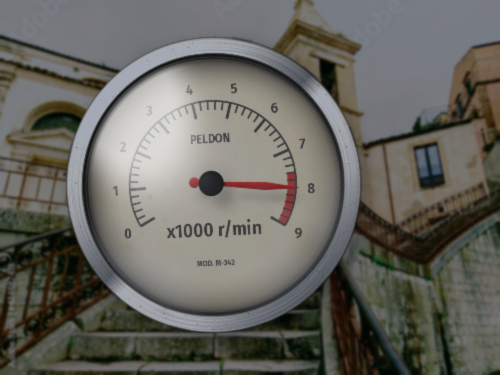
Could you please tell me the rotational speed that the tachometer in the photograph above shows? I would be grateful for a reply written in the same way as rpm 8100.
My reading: rpm 8000
